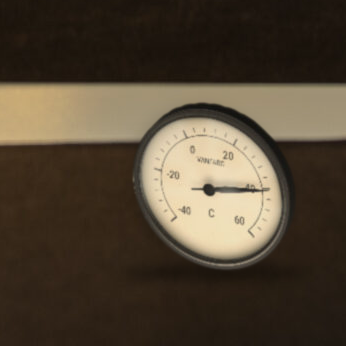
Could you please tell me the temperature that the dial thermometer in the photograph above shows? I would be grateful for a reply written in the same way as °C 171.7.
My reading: °C 40
